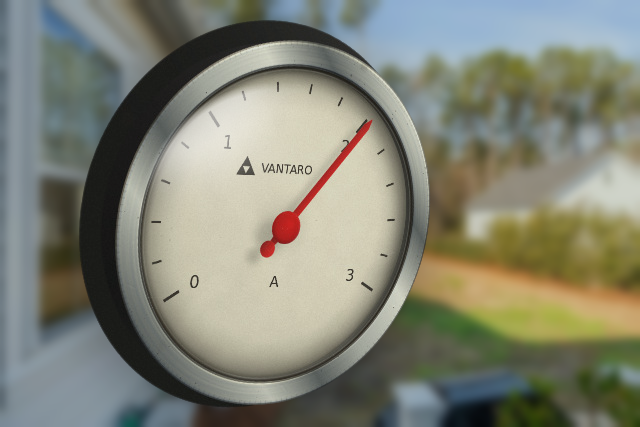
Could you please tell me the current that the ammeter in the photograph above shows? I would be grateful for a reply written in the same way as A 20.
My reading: A 2
